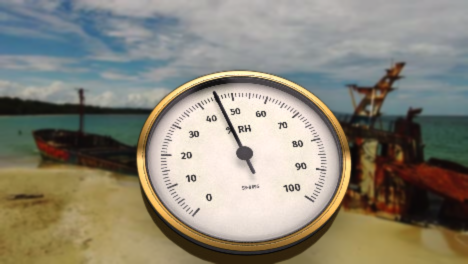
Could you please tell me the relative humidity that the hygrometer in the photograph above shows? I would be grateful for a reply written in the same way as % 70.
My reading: % 45
